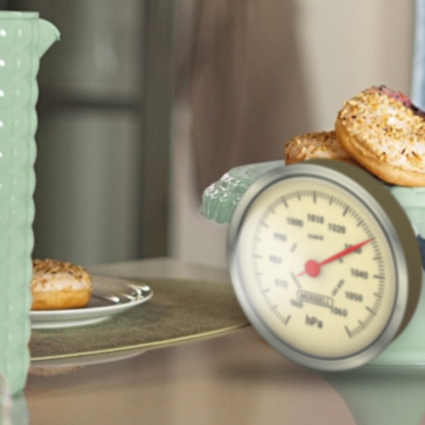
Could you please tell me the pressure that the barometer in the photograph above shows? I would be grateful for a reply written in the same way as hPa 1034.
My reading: hPa 1030
